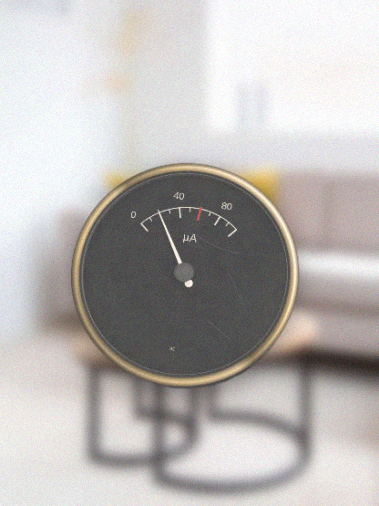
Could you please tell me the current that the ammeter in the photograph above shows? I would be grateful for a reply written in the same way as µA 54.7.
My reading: µA 20
